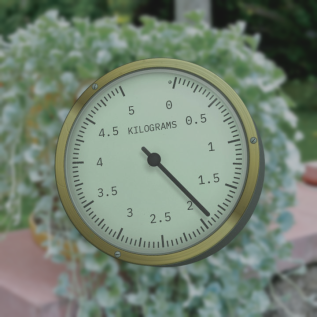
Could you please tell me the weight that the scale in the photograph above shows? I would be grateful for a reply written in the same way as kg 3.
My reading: kg 1.9
